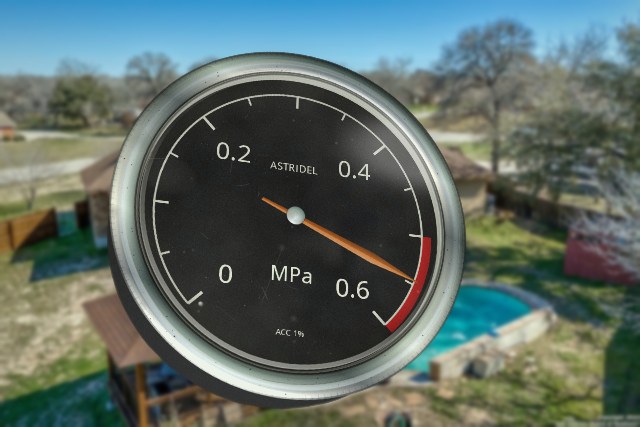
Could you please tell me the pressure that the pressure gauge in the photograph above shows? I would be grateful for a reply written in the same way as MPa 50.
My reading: MPa 0.55
